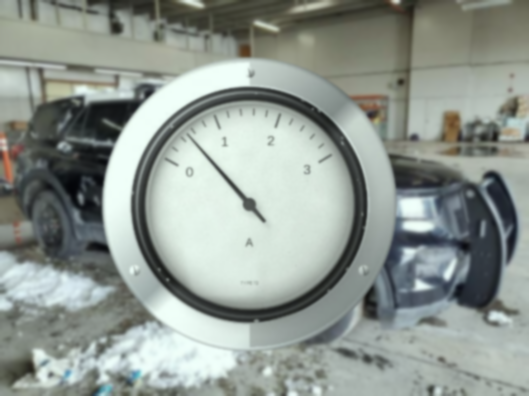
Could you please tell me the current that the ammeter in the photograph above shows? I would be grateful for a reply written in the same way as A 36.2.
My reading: A 0.5
